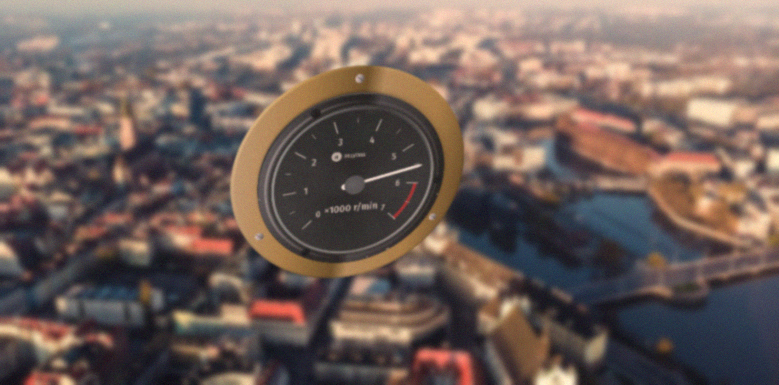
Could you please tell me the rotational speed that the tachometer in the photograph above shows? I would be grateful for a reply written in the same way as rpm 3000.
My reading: rpm 5500
